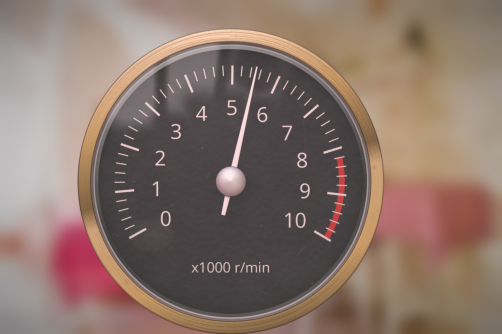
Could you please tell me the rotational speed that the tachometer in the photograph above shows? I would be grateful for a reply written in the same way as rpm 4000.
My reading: rpm 5500
